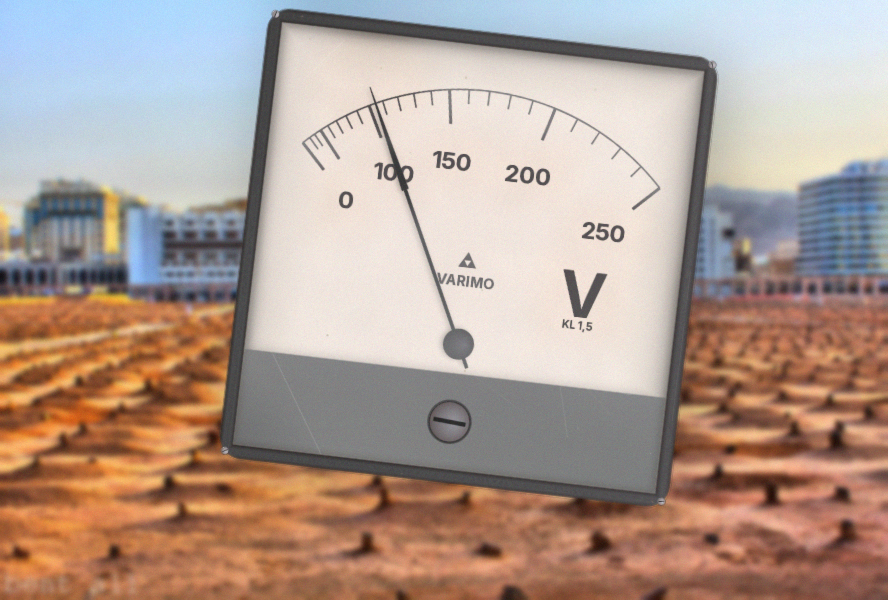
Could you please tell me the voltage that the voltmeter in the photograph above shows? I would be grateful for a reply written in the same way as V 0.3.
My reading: V 105
